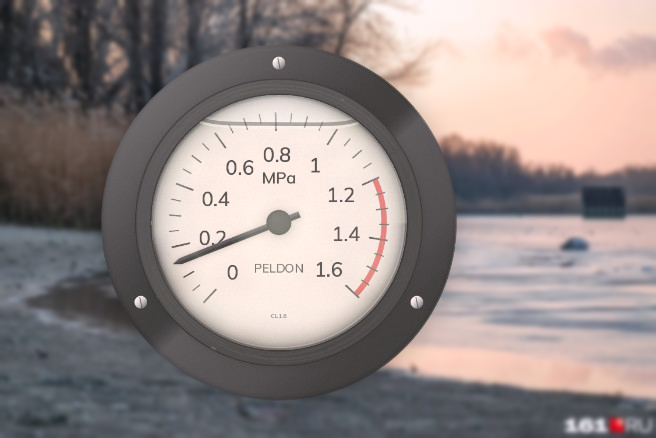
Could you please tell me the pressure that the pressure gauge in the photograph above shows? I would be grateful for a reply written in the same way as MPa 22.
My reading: MPa 0.15
